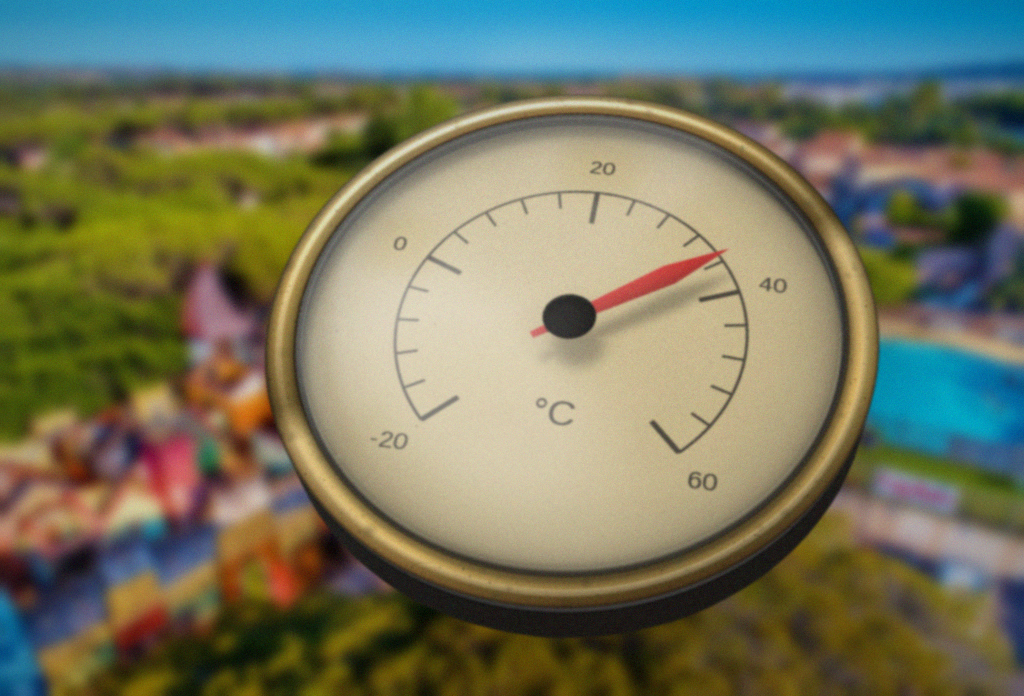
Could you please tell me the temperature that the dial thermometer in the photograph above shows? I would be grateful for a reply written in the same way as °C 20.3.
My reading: °C 36
